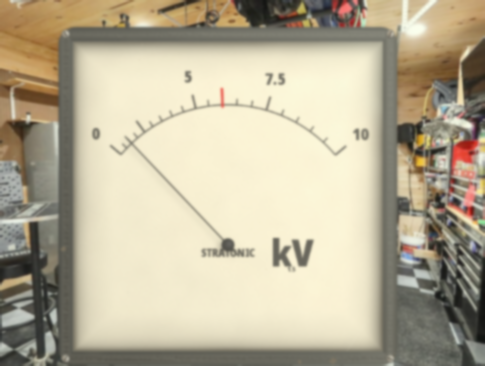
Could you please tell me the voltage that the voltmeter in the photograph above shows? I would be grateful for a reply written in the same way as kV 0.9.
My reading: kV 1.5
